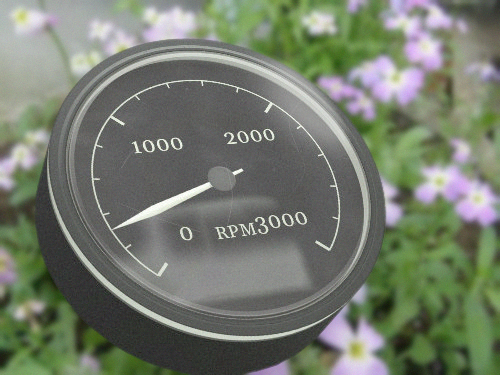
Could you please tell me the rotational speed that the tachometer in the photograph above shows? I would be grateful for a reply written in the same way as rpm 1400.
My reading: rpm 300
